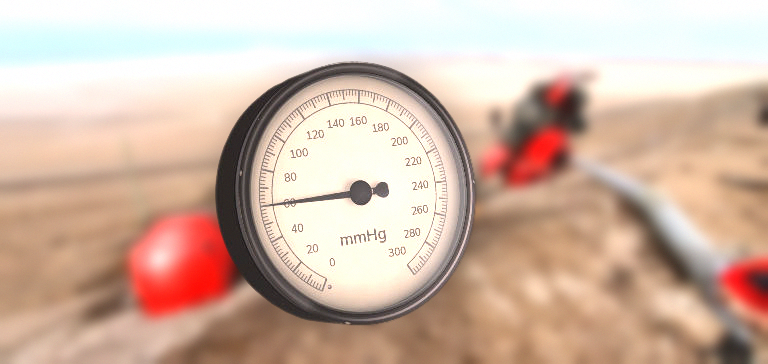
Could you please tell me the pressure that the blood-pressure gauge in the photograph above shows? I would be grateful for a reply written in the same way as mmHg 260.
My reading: mmHg 60
